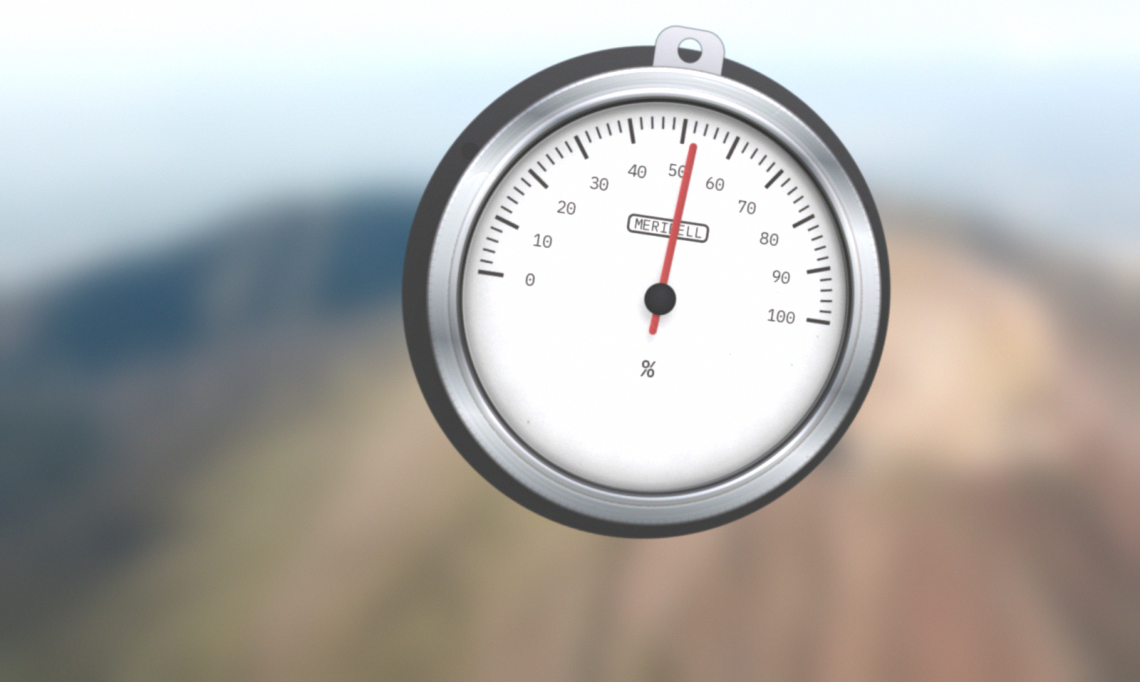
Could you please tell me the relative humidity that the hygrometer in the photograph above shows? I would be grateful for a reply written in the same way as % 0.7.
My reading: % 52
